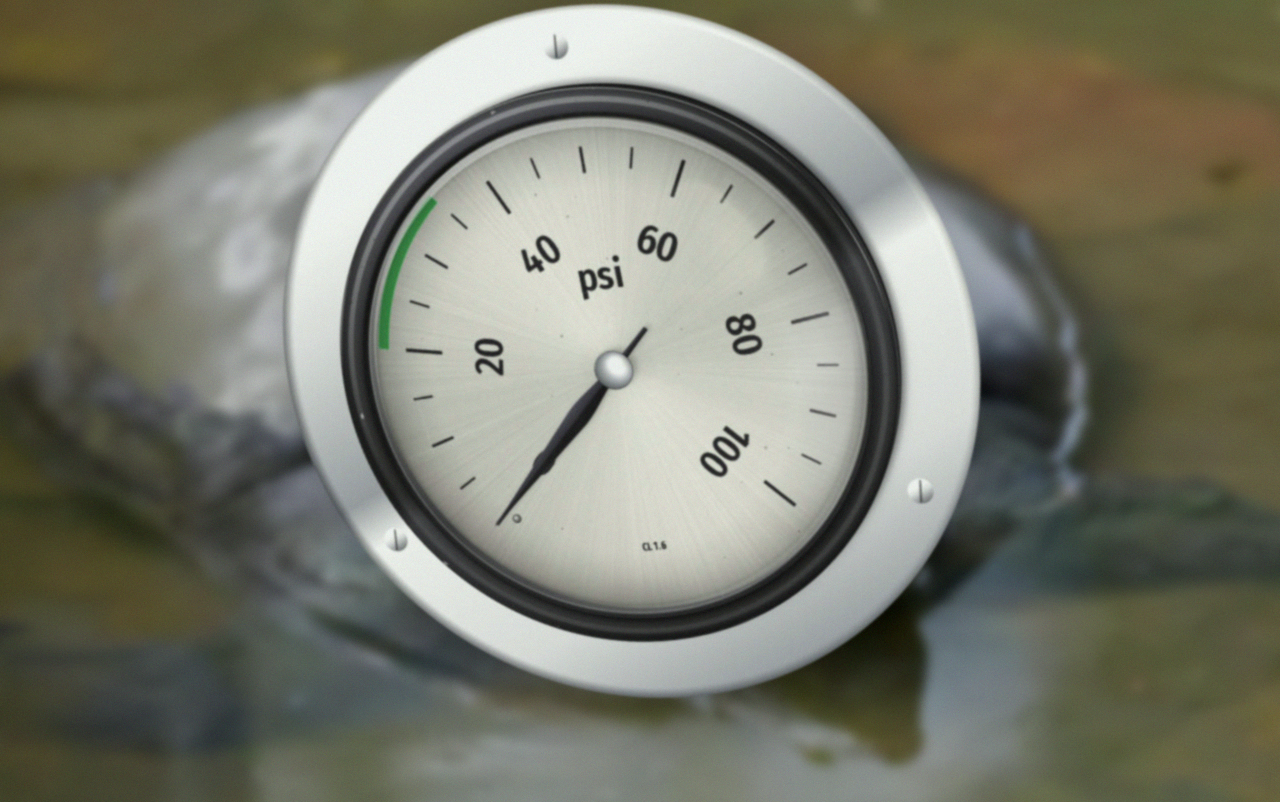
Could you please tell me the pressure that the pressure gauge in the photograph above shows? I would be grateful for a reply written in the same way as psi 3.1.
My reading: psi 0
